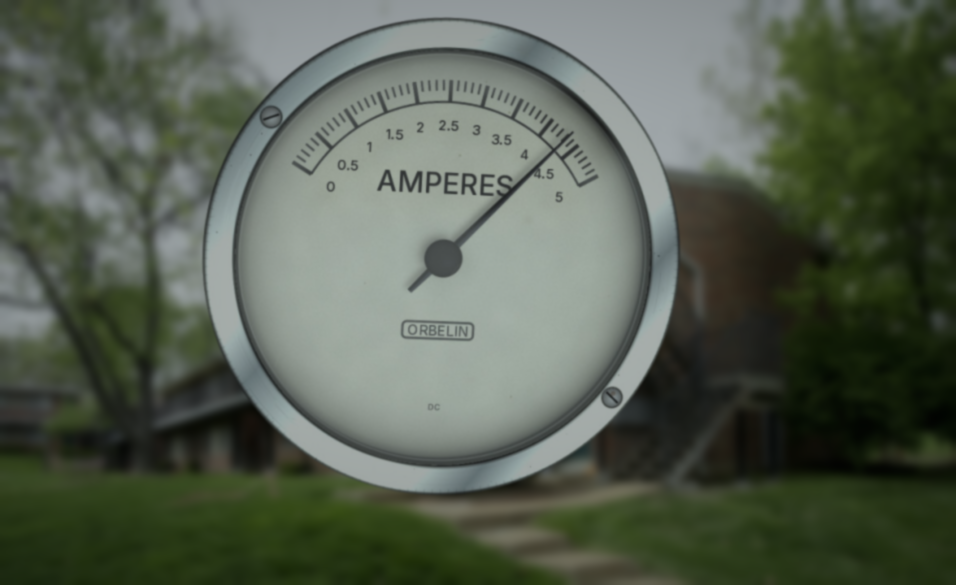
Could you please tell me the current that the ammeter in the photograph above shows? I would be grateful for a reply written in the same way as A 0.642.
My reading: A 4.3
